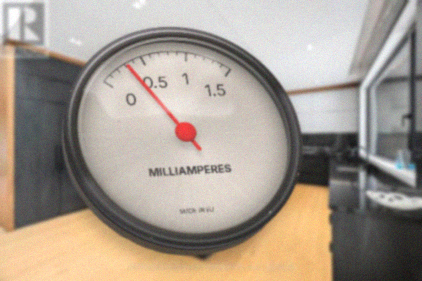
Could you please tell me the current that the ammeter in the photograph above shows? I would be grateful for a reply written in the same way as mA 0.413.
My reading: mA 0.3
